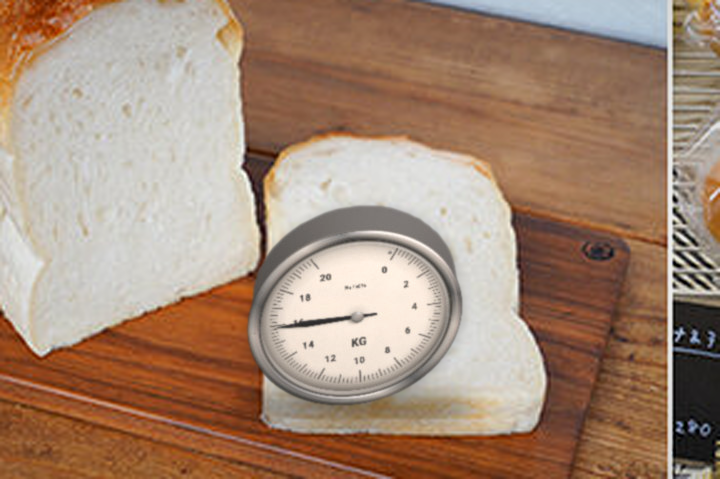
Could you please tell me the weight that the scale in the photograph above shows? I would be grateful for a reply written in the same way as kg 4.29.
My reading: kg 16
